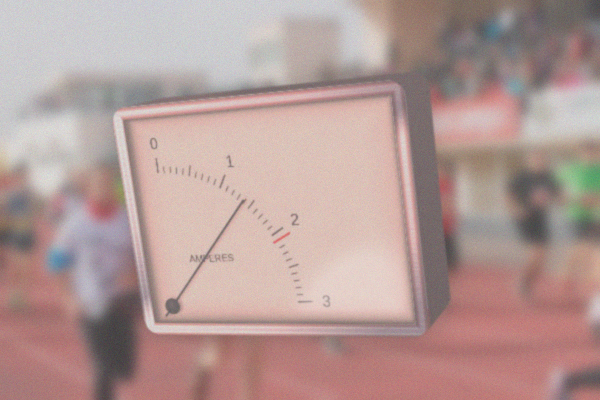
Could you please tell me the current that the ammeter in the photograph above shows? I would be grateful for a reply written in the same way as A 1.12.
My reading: A 1.4
